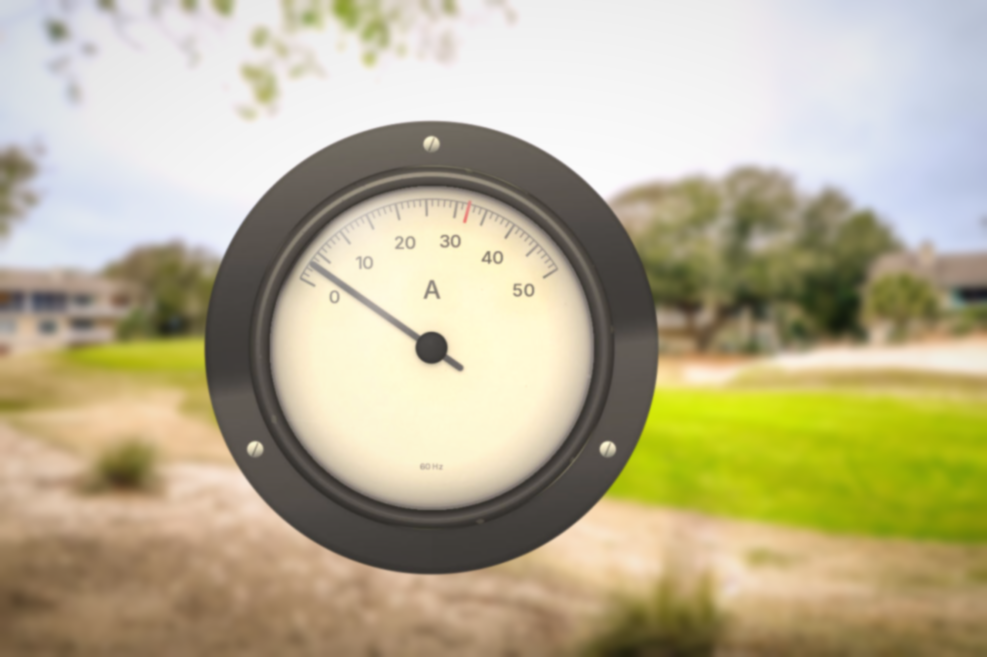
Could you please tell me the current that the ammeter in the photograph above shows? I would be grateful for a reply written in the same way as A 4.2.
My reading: A 3
